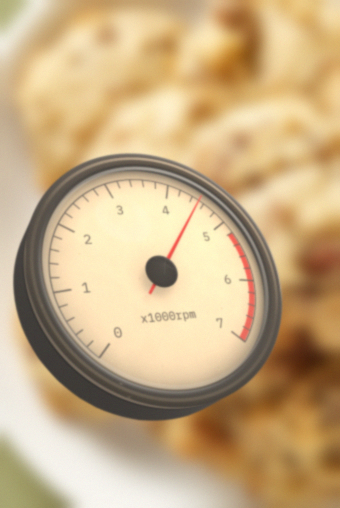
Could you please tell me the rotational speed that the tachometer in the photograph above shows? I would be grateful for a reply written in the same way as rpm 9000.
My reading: rpm 4500
